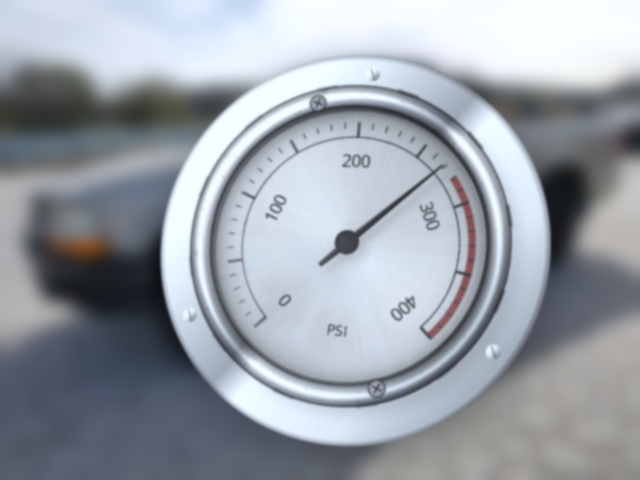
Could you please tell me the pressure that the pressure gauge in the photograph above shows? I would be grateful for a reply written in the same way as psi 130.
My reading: psi 270
